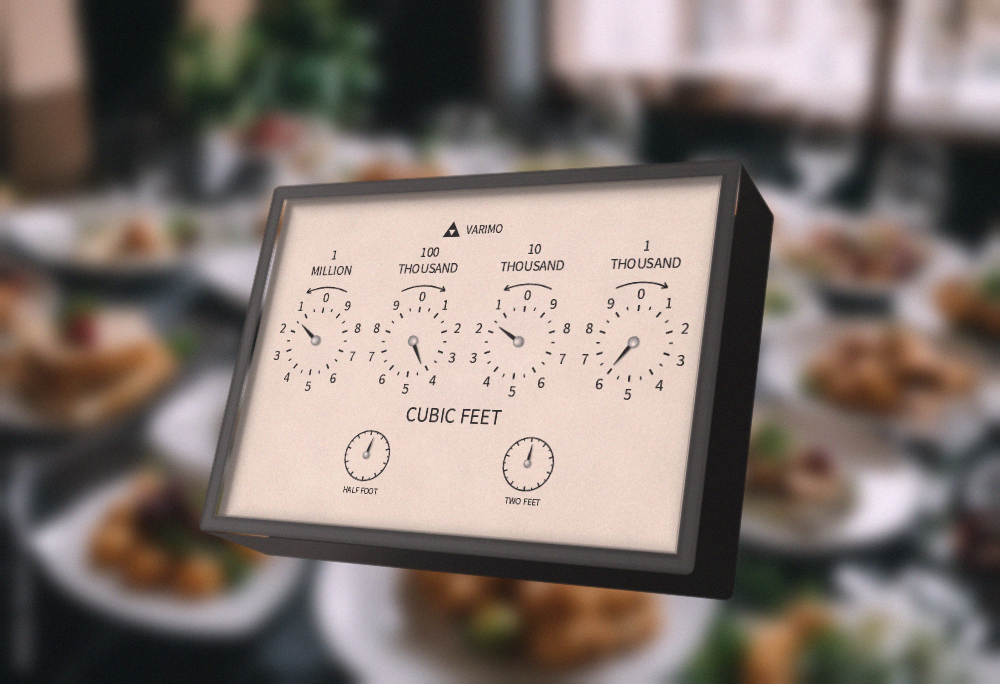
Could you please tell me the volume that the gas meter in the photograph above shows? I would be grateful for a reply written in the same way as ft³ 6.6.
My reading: ft³ 141600
